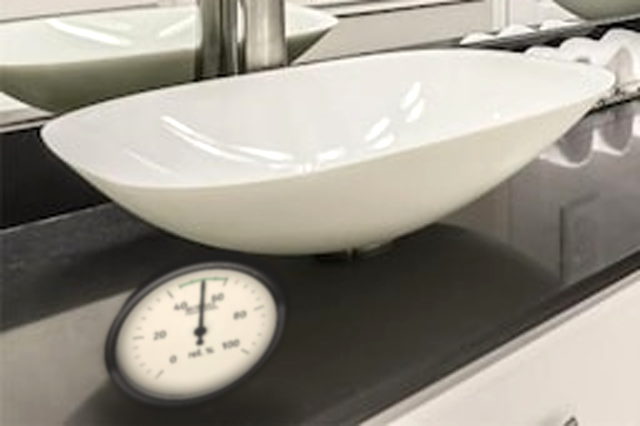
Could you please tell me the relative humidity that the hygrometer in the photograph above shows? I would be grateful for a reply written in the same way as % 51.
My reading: % 52
